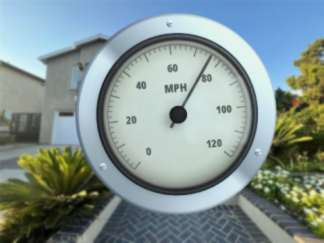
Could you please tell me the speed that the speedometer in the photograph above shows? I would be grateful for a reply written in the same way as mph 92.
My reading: mph 76
